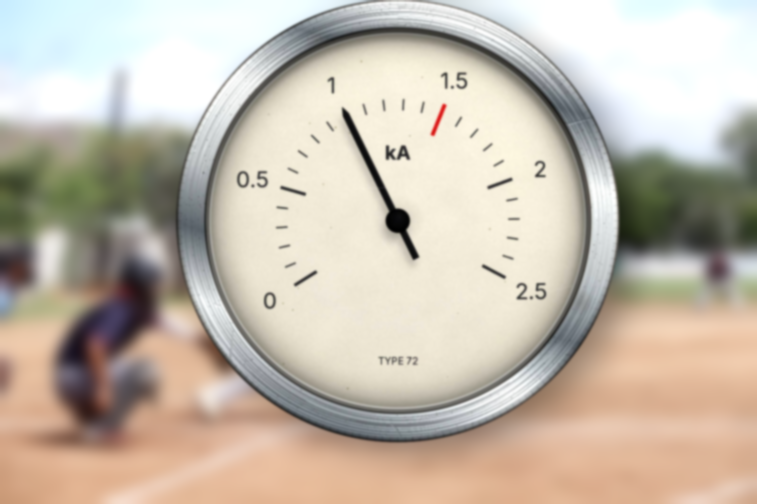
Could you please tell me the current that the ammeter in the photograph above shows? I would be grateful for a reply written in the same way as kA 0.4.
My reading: kA 1
